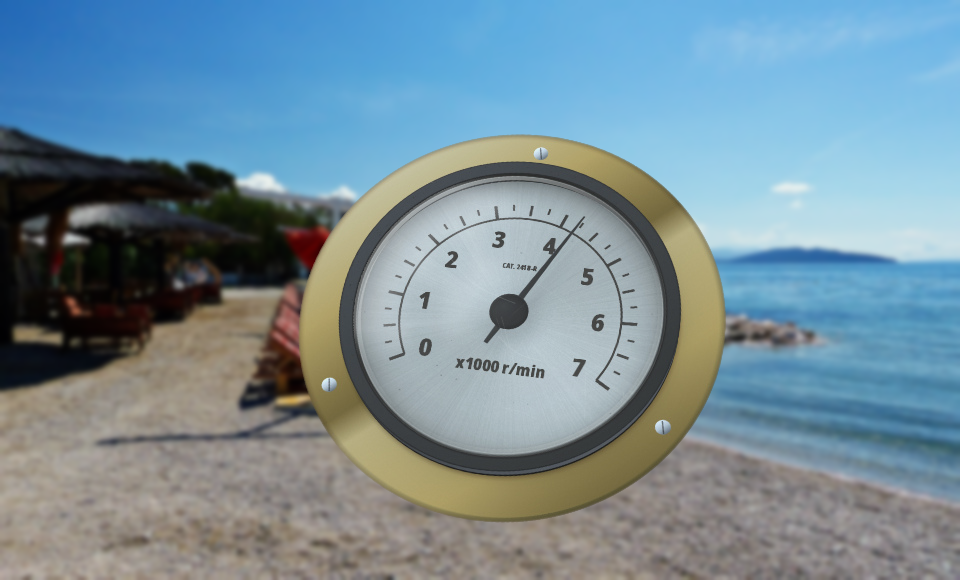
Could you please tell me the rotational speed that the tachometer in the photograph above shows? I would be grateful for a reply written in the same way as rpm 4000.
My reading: rpm 4250
